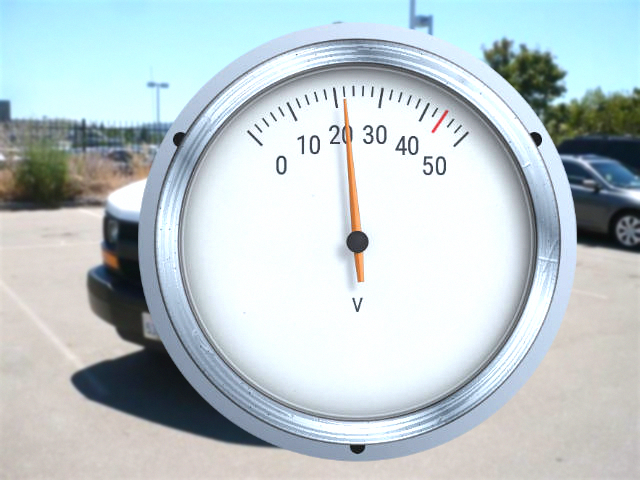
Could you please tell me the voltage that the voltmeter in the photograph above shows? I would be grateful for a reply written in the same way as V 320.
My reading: V 22
